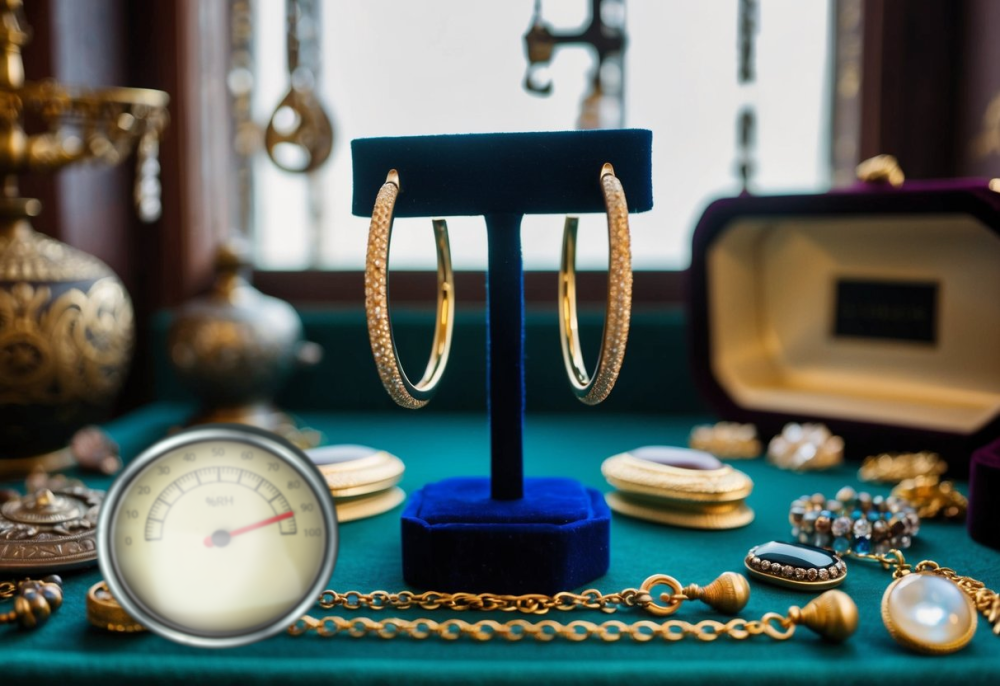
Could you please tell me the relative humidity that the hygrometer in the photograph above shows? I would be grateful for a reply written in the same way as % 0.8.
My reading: % 90
